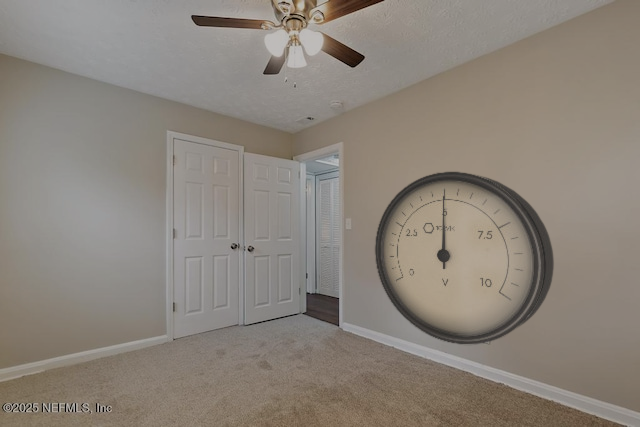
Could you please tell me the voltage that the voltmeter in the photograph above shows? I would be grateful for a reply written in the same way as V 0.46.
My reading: V 5
